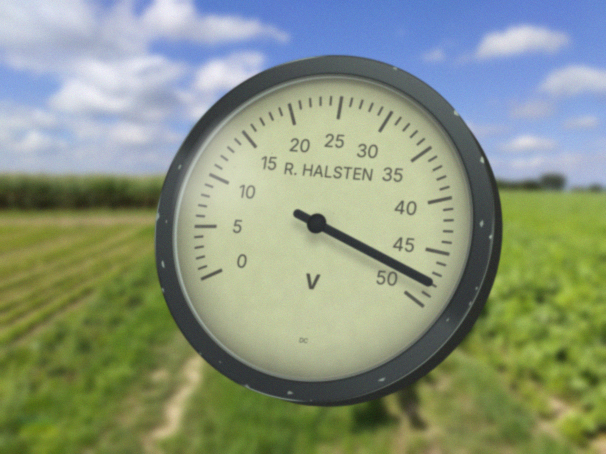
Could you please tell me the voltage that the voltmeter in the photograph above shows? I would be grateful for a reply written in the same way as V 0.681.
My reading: V 48
